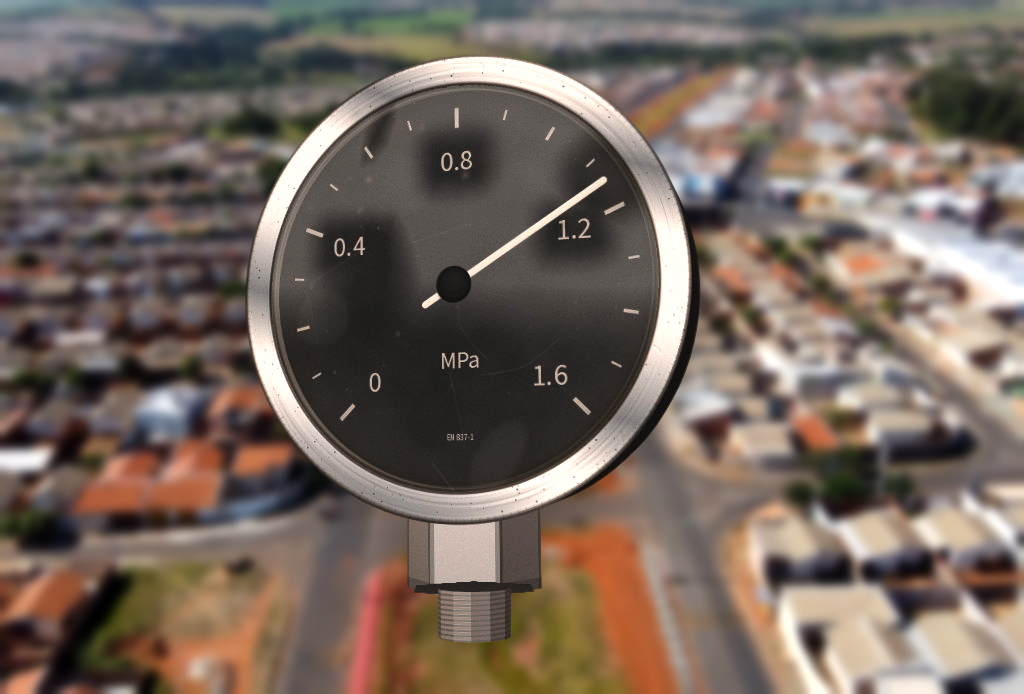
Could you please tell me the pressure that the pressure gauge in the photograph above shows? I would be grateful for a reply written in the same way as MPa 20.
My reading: MPa 1.15
